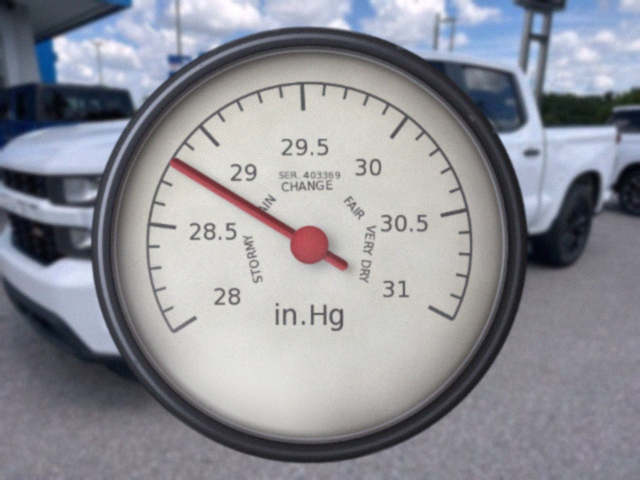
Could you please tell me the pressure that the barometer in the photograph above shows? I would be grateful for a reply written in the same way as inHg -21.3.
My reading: inHg 28.8
